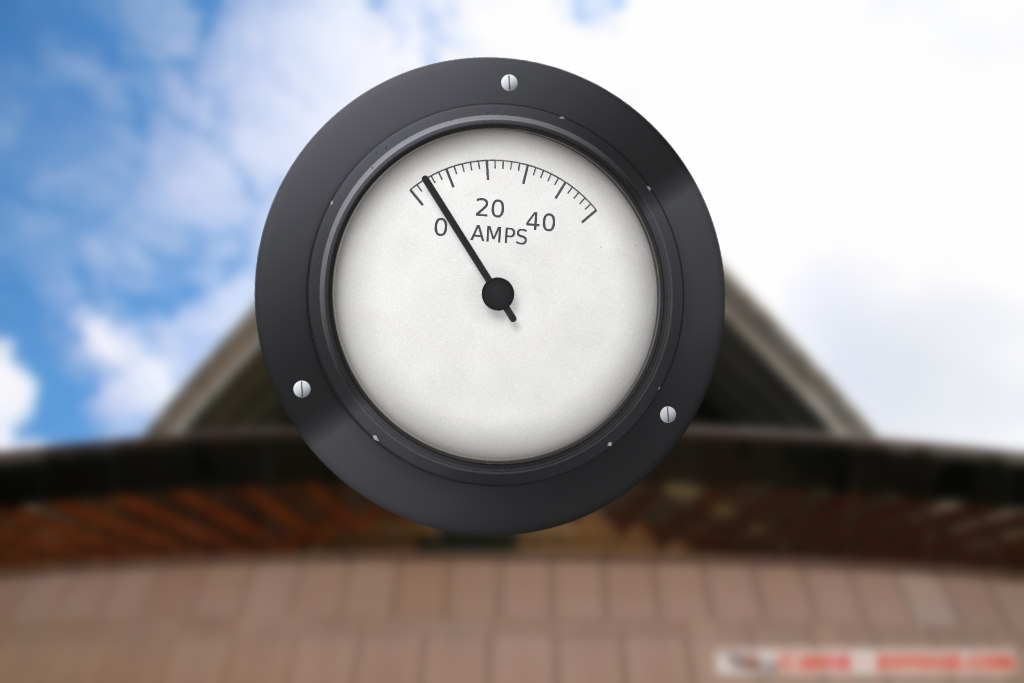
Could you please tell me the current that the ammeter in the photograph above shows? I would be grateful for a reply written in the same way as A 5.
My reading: A 4
